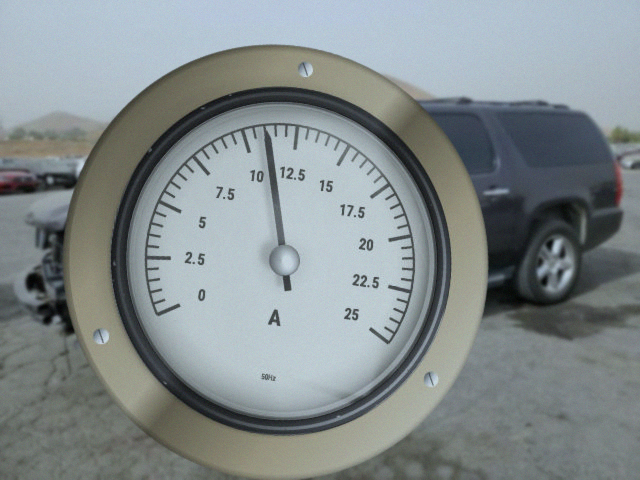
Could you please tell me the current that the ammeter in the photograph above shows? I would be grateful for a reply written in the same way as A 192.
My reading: A 11
